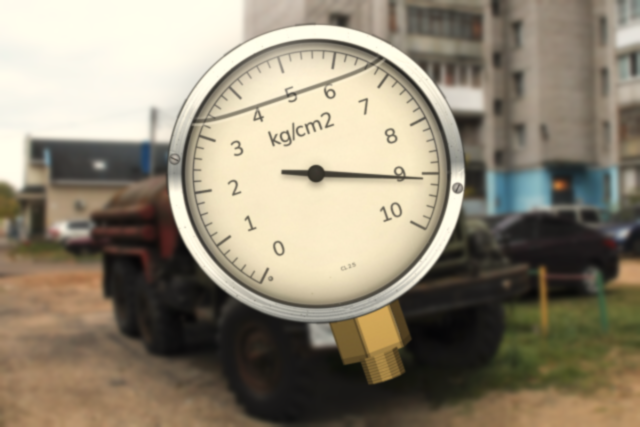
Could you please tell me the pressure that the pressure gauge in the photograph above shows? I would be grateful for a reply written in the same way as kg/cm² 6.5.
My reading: kg/cm² 9.1
